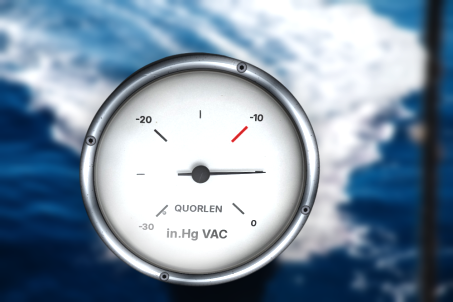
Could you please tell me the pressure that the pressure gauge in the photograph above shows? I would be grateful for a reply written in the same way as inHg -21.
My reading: inHg -5
